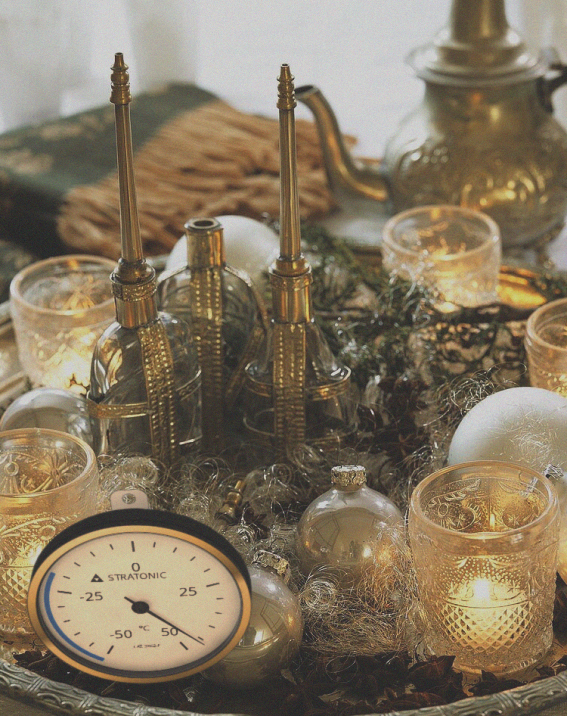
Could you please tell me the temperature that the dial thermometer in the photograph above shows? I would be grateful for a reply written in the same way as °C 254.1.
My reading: °C 45
